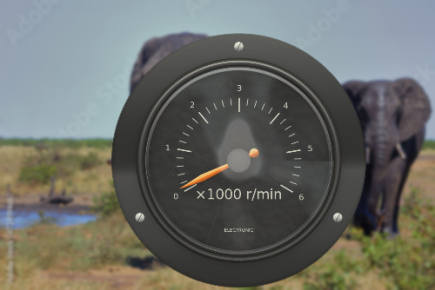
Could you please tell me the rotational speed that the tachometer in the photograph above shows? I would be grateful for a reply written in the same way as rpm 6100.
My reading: rpm 100
